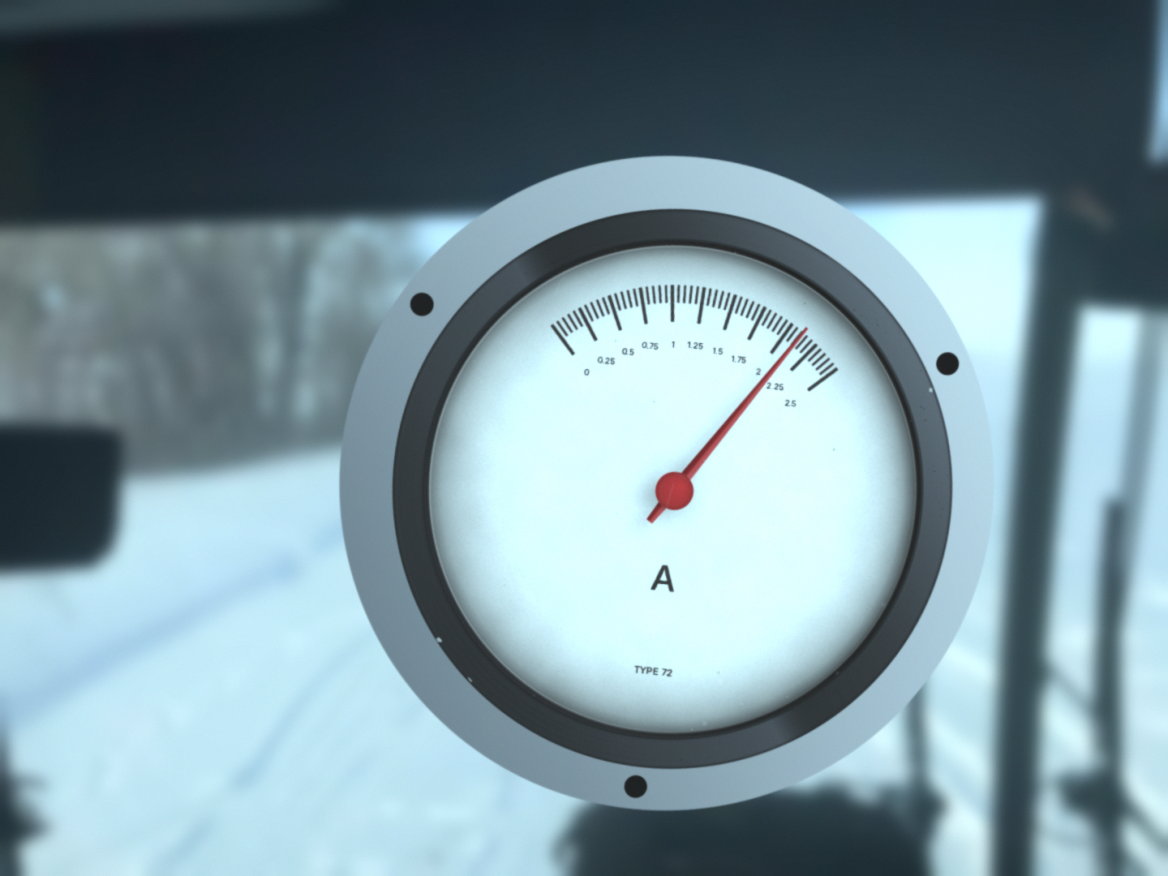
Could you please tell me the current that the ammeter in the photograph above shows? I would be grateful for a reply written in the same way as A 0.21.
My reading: A 2.1
